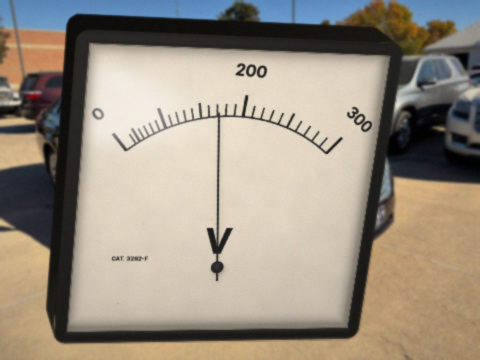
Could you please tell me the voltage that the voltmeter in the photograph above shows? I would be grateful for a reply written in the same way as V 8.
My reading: V 170
